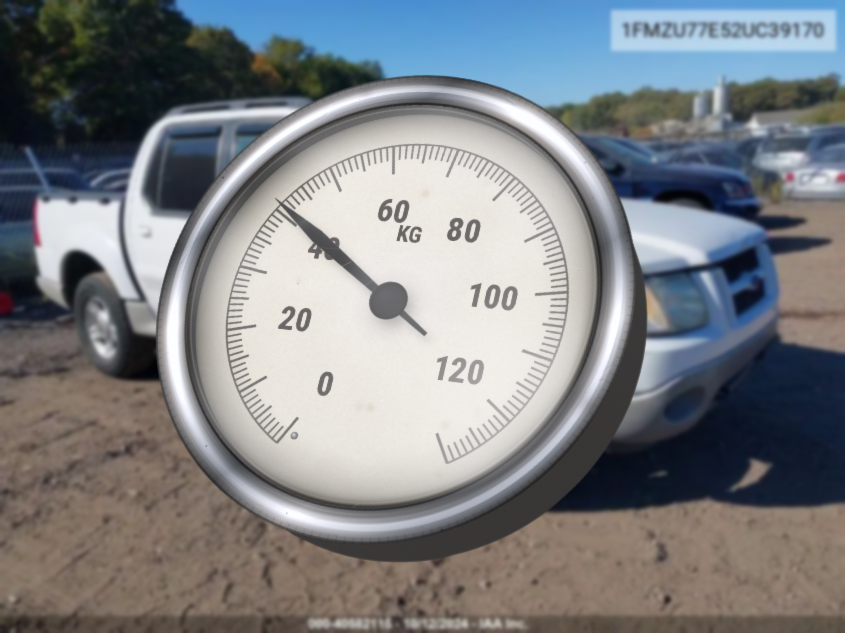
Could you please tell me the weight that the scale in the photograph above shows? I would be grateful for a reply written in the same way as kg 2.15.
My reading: kg 41
